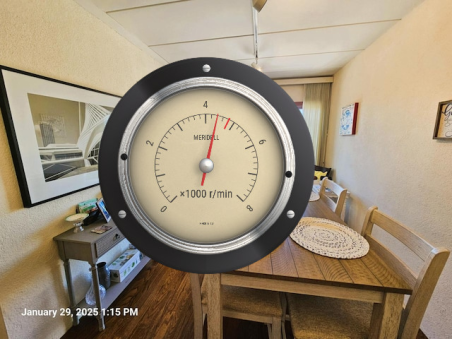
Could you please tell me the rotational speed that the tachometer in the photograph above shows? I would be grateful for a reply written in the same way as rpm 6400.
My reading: rpm 4400
